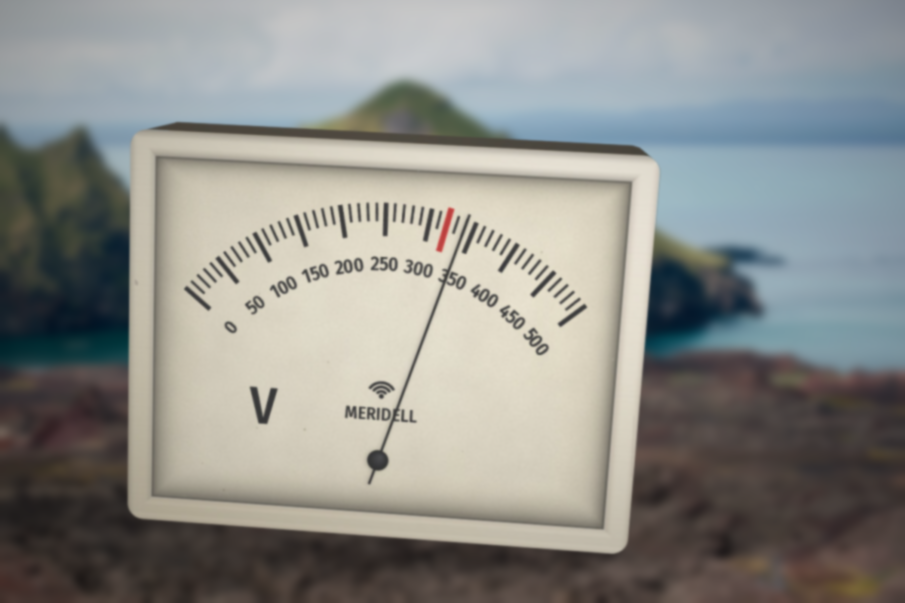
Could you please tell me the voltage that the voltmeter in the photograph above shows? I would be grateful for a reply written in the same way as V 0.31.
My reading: V 340
